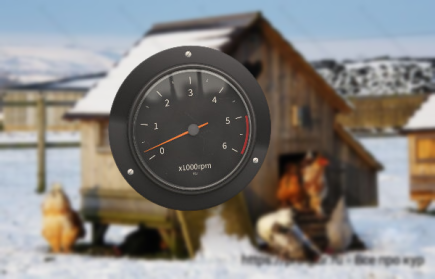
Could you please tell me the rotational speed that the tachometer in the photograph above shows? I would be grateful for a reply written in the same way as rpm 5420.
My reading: rpm 250
